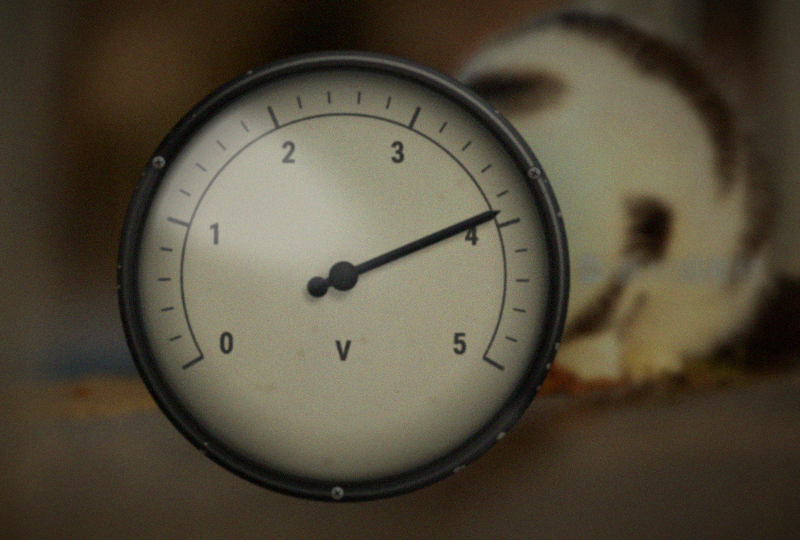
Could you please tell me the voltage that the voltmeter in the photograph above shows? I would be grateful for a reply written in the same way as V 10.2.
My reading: V 3.9
